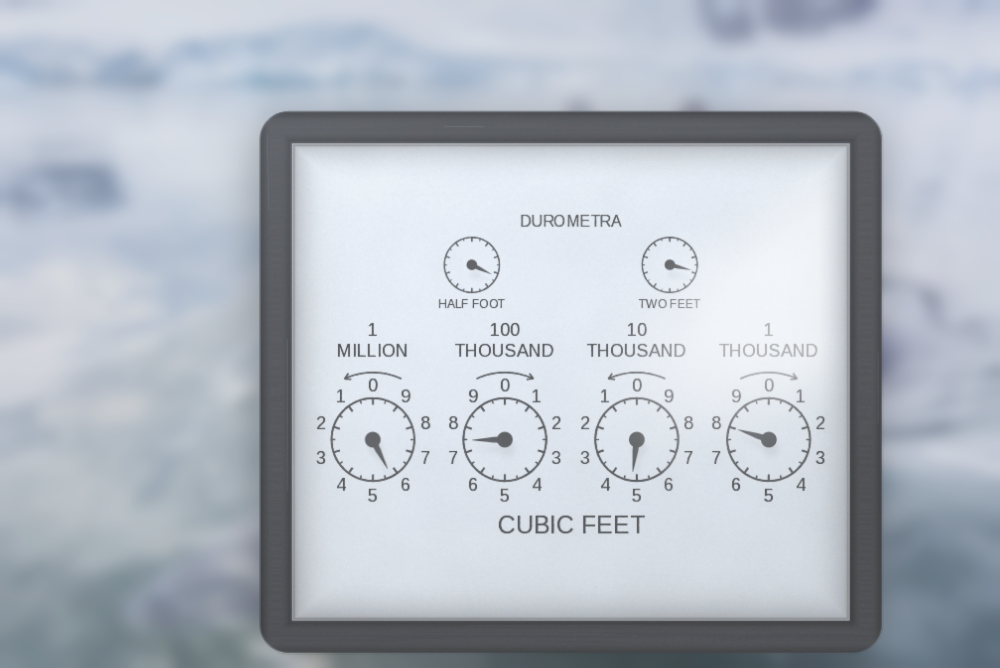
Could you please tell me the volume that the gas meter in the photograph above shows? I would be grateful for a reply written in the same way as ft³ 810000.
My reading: ft³ 574800
